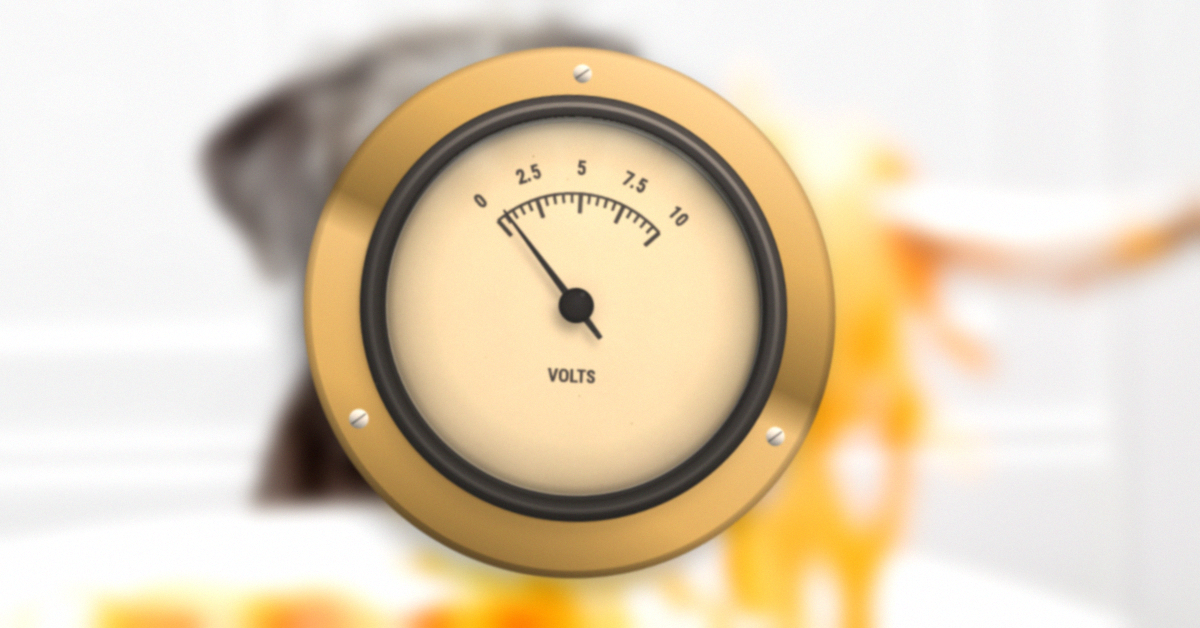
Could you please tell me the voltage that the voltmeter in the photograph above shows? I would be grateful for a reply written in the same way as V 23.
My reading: V 0.5
